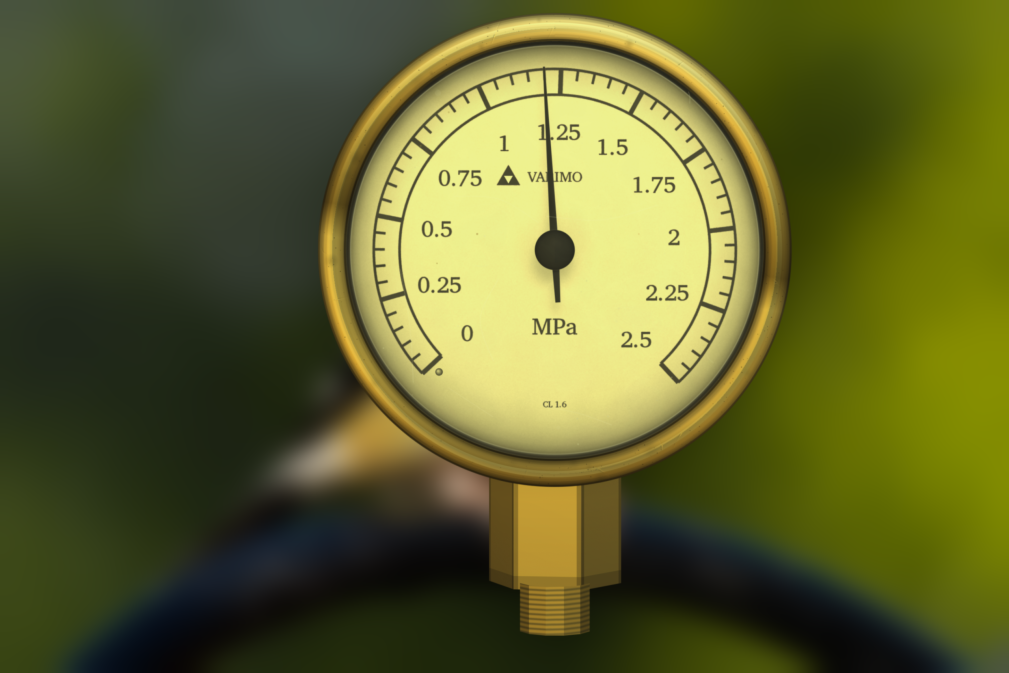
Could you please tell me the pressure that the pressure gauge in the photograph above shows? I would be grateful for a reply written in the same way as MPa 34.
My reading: MPa 1.2
